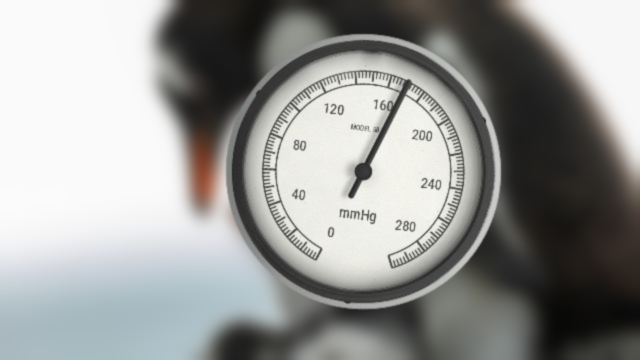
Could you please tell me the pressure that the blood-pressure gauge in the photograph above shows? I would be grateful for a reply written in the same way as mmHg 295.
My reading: mmHg 170
